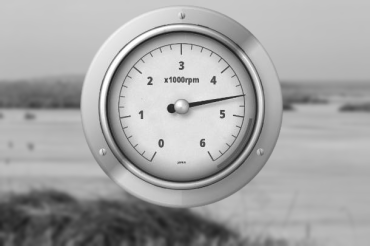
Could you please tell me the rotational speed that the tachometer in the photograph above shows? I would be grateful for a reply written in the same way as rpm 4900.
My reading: rpm 4600
